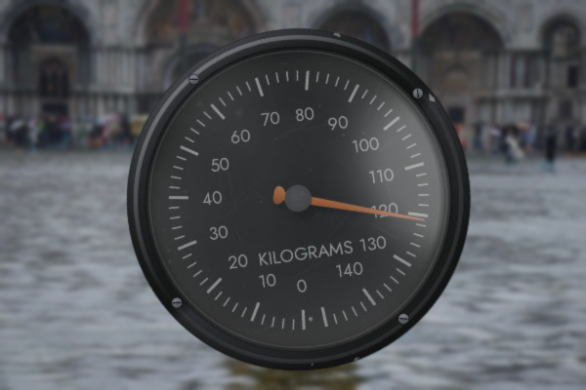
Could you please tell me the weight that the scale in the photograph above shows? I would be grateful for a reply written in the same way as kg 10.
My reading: kg 121
